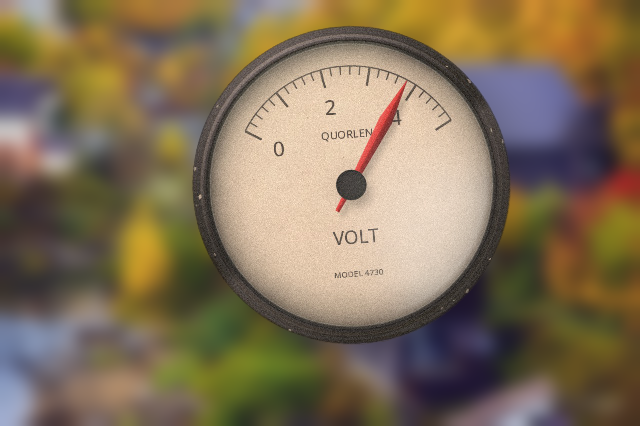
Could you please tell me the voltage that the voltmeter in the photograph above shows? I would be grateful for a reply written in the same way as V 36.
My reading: V 3.8
